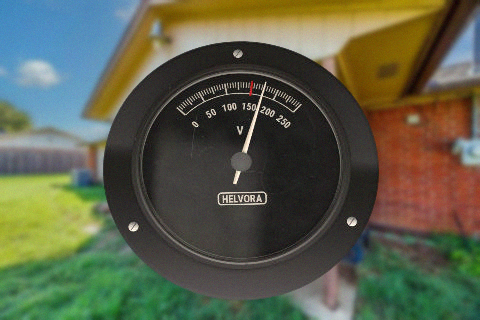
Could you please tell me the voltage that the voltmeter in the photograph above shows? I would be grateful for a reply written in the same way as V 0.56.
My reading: V 175
